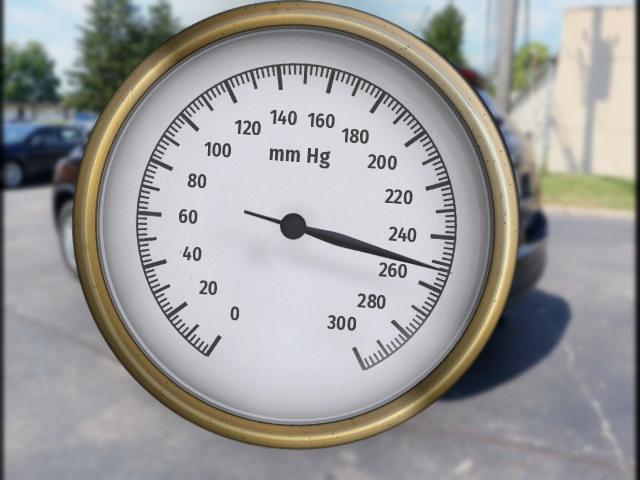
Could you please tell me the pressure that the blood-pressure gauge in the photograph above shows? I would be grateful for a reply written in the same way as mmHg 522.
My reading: mmHg 252
